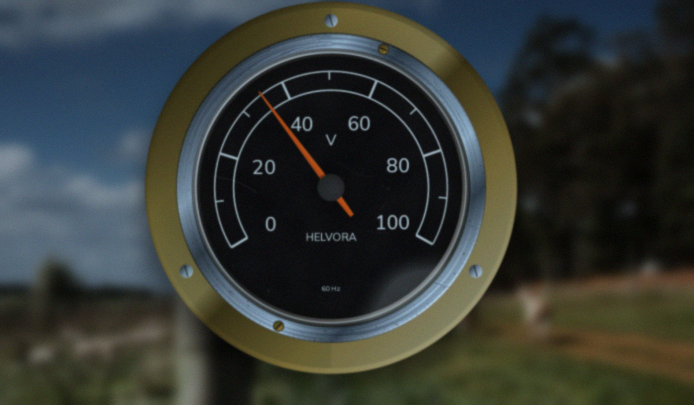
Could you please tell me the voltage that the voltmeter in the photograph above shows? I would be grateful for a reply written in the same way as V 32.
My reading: V 35
